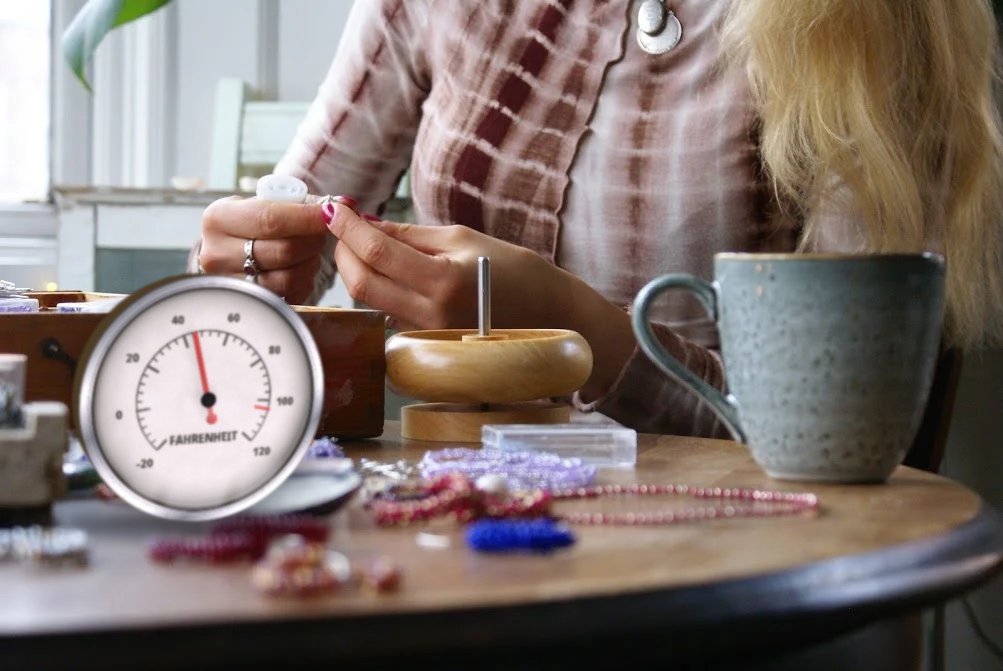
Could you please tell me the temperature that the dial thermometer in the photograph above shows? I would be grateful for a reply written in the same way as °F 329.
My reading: °F 44
